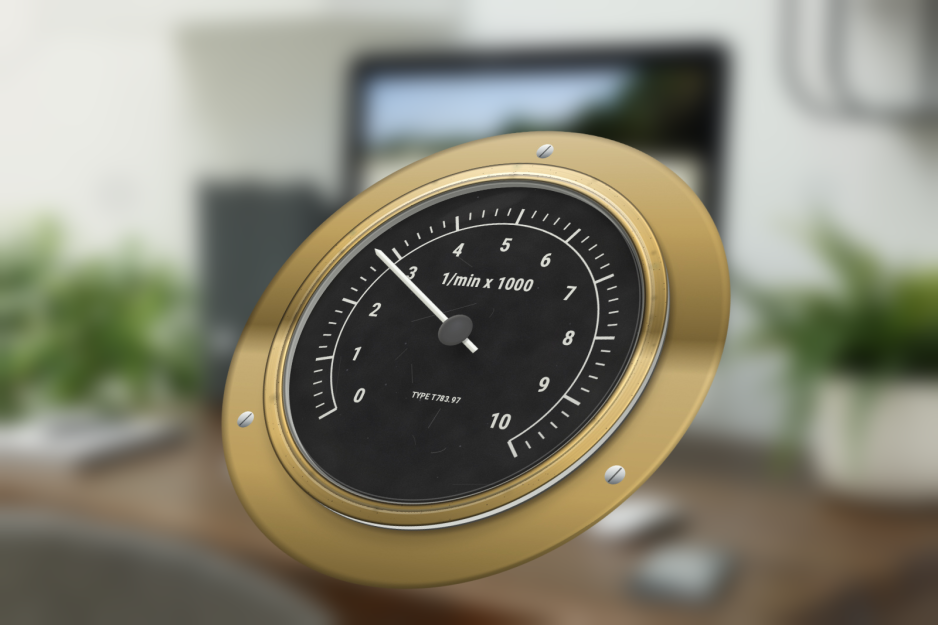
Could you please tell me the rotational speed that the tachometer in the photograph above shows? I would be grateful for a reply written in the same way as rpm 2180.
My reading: rpm 2800
